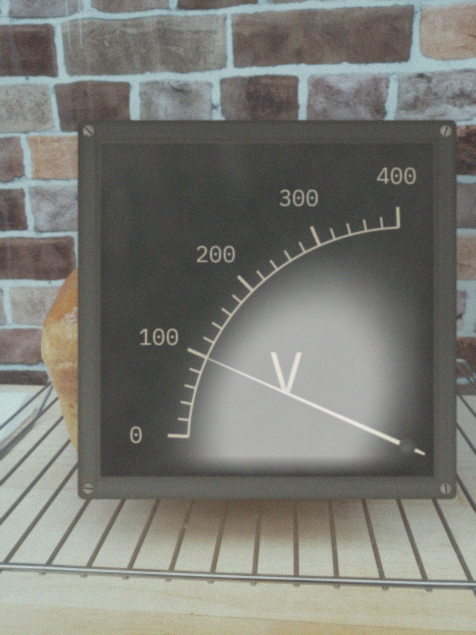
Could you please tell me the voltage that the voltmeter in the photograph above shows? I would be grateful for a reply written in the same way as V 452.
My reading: V 100
